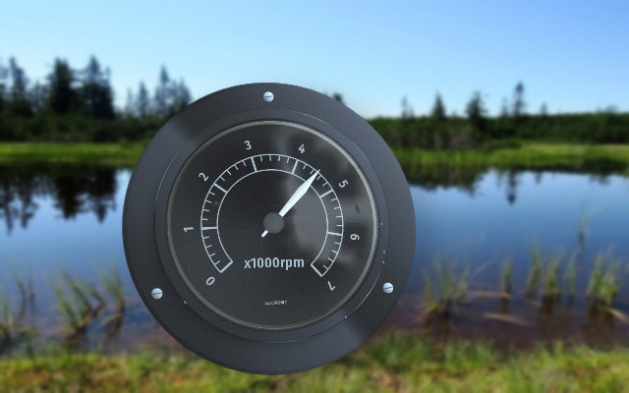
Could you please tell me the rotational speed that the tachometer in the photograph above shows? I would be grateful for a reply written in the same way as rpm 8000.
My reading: rpm 4500
